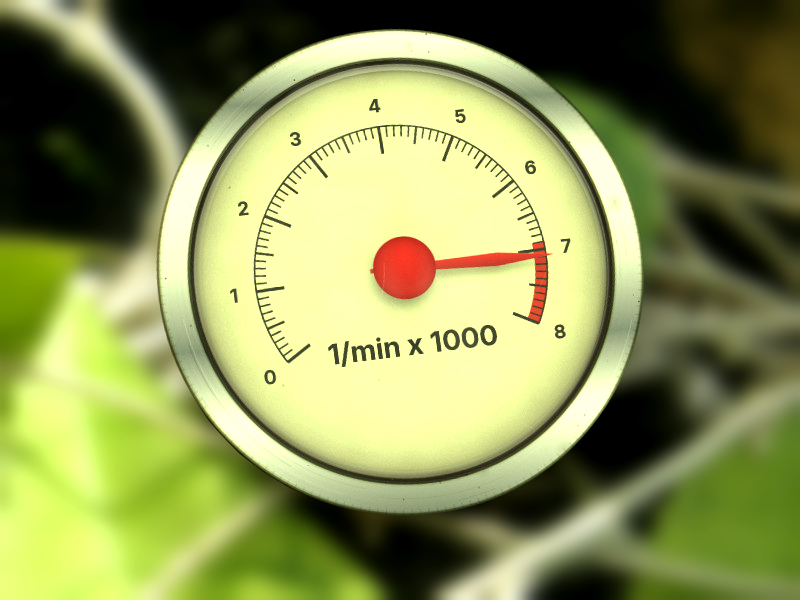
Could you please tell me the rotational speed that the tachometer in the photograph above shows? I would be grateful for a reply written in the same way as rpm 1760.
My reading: rpm 7100
